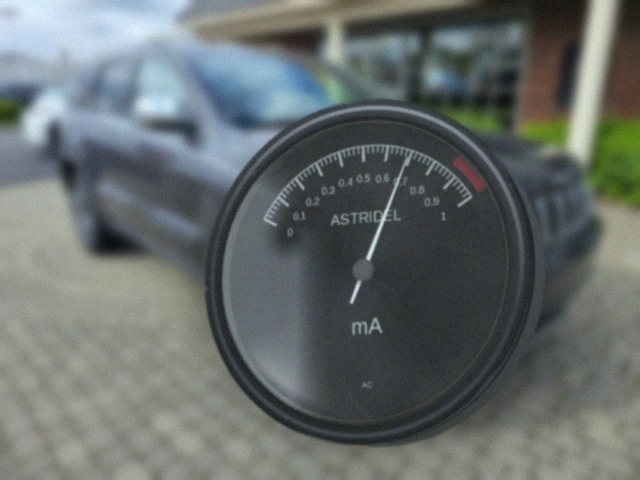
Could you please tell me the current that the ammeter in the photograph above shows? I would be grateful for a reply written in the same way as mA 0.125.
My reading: mA 0.7
